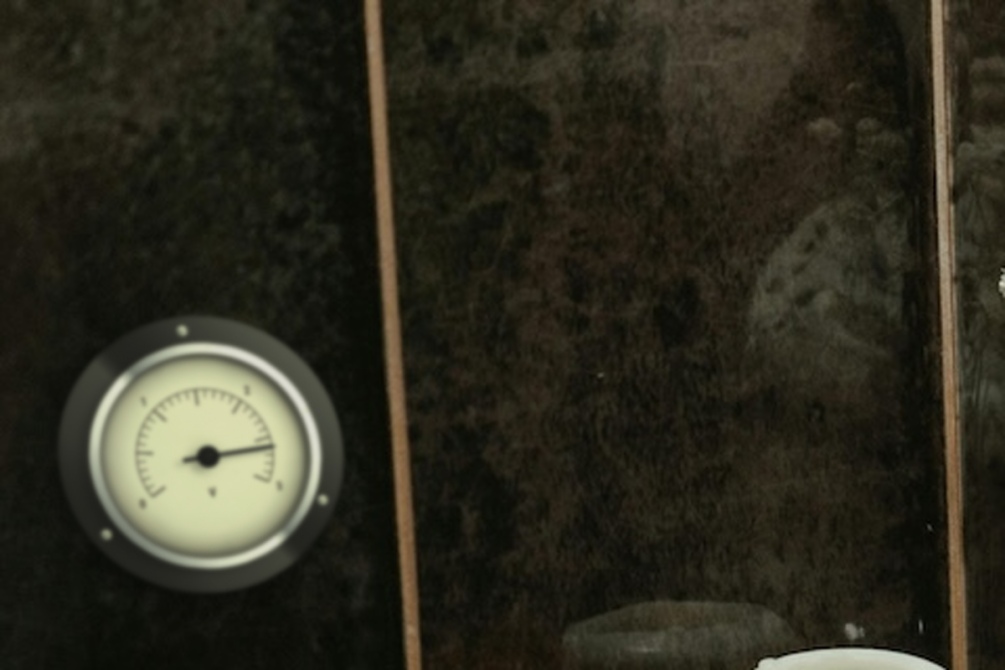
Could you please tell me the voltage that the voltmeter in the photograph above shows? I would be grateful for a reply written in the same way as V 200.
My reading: V 2.6
